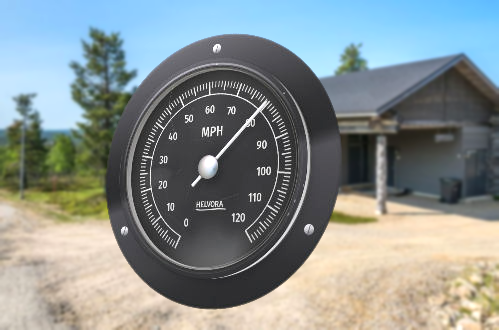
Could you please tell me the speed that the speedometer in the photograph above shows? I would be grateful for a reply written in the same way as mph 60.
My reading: mph 80
